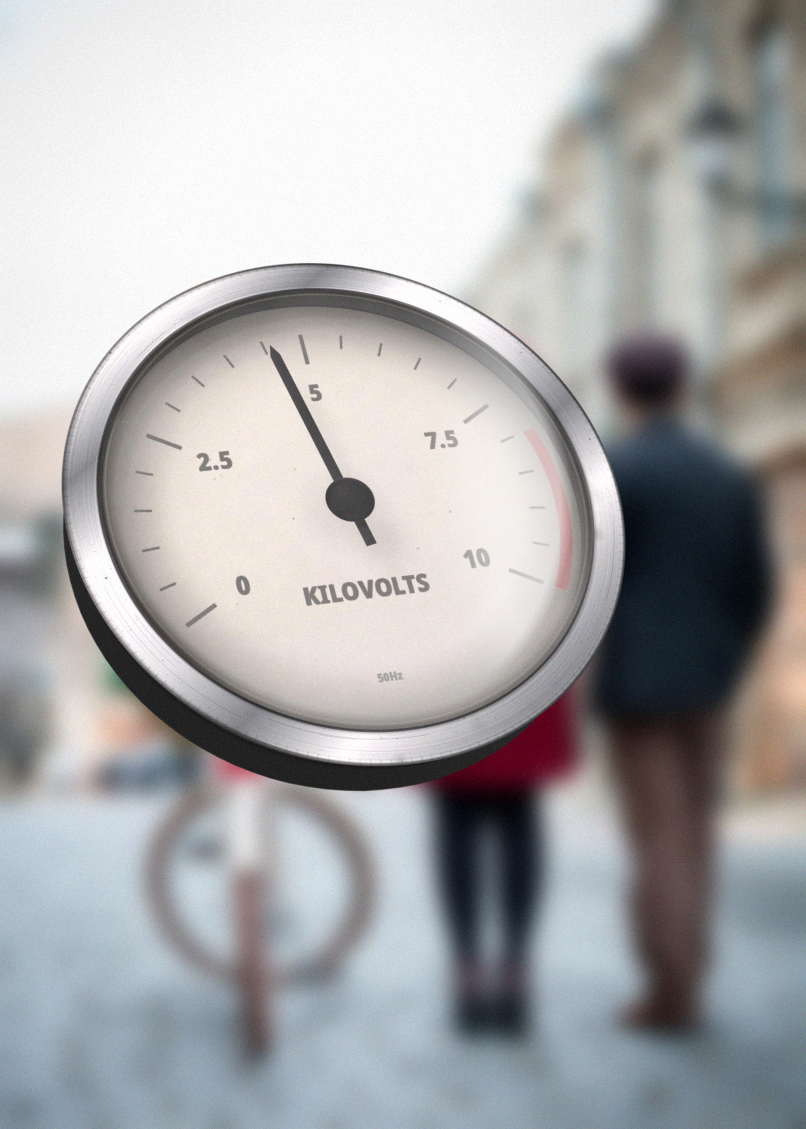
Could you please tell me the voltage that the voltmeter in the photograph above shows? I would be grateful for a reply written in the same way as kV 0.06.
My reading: kV 4.5
